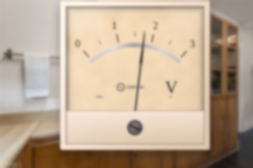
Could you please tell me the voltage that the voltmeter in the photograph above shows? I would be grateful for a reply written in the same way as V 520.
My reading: V 1.75
